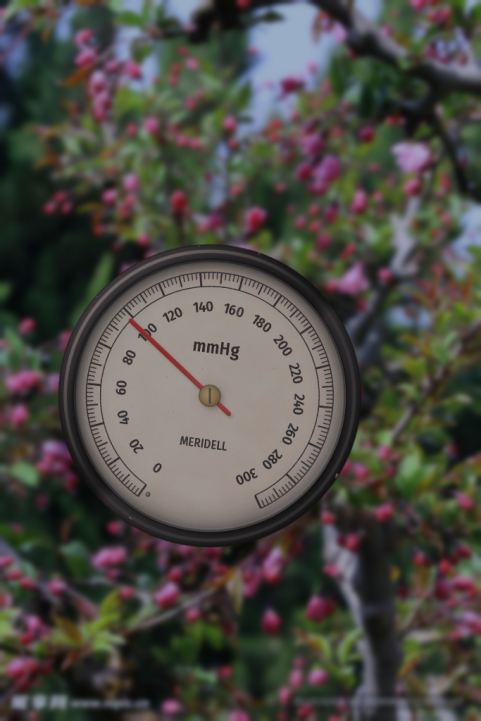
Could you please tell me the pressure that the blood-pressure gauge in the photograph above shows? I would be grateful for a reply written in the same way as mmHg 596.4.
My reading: mmHg 98
